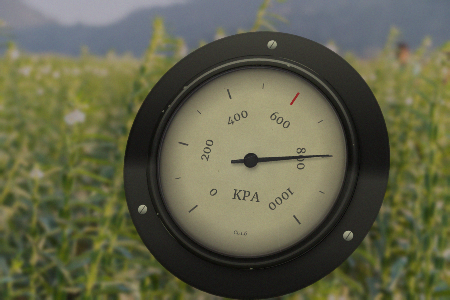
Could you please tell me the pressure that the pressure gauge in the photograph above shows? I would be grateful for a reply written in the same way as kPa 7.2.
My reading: kPa 800
